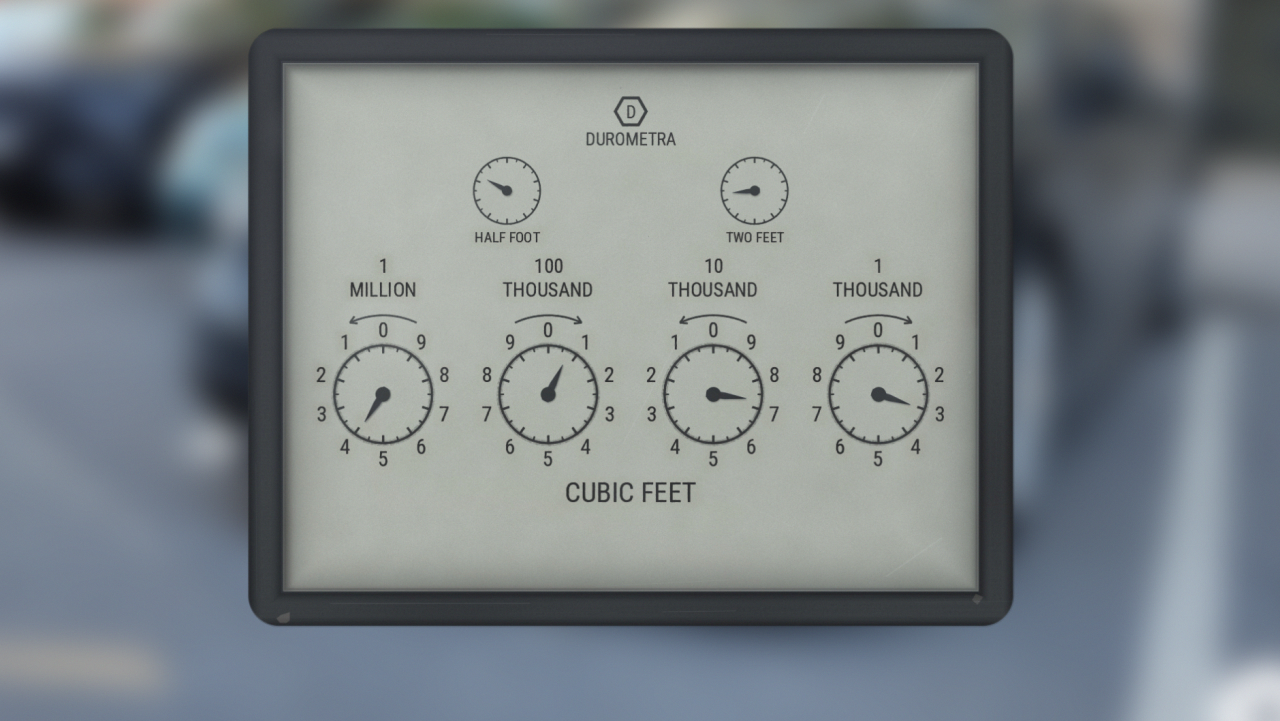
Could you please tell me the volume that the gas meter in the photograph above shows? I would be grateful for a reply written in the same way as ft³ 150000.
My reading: ft³ 407300
